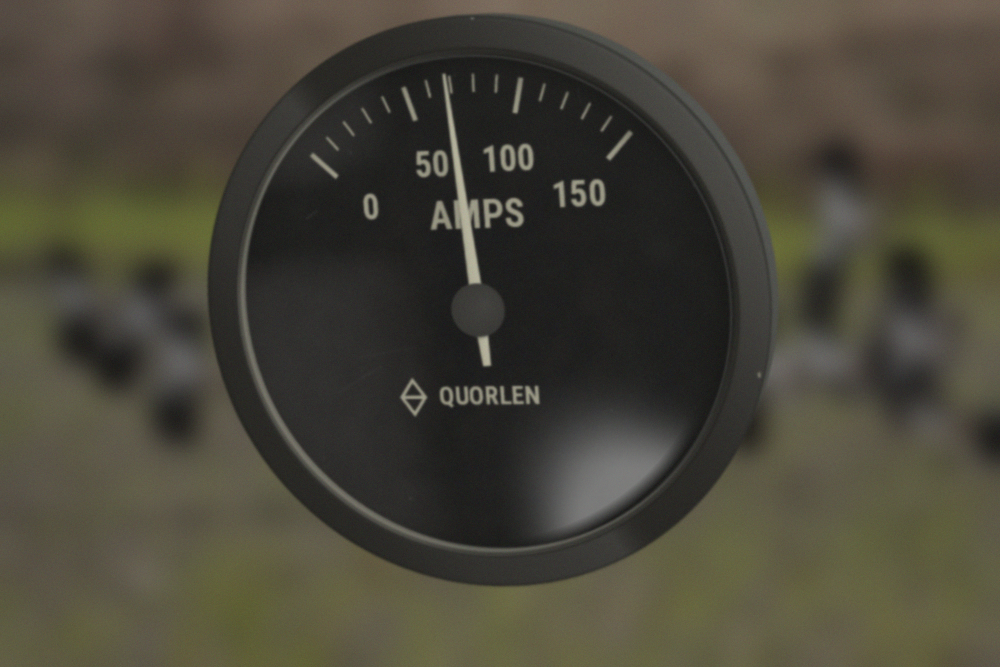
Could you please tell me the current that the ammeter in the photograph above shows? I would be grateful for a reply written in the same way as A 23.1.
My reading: A 70
